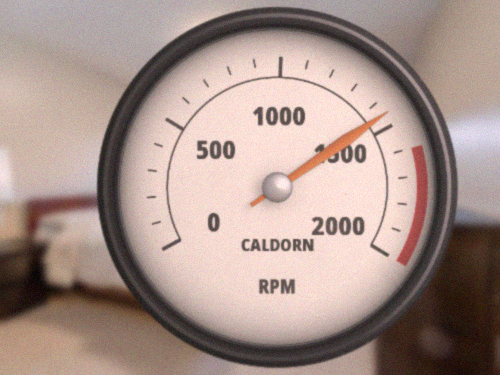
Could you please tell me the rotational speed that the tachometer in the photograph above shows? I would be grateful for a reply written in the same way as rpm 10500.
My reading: rpm 1450
